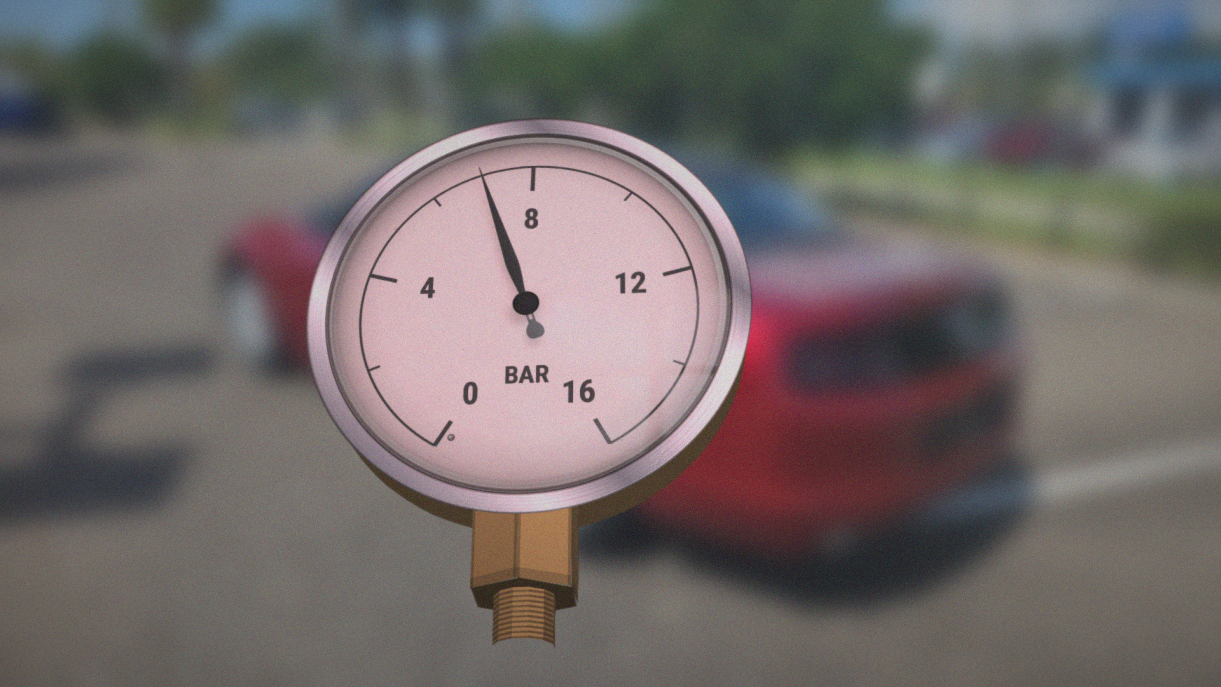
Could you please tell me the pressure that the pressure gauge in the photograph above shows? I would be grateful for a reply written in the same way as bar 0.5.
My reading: bar 7
